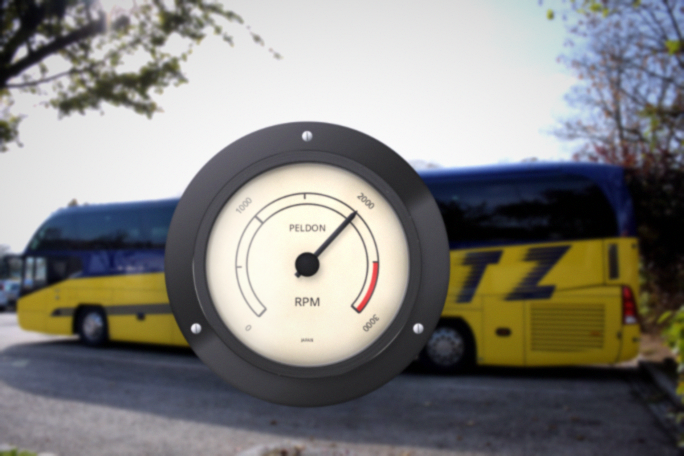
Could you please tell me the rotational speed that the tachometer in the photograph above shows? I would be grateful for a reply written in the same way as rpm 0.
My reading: rpm 2000
